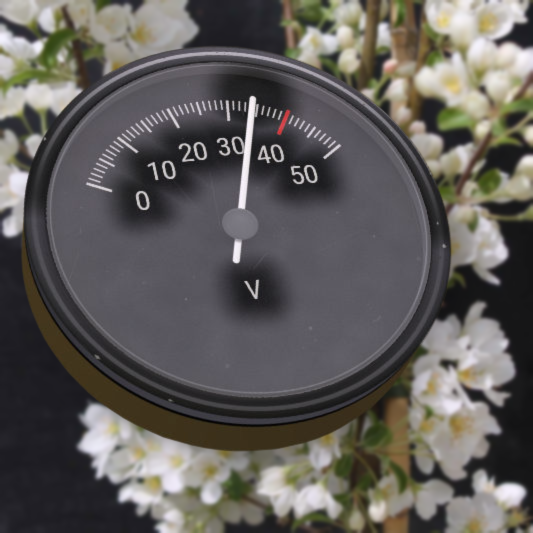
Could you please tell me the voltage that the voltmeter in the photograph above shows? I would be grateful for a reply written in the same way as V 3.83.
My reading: V 34
